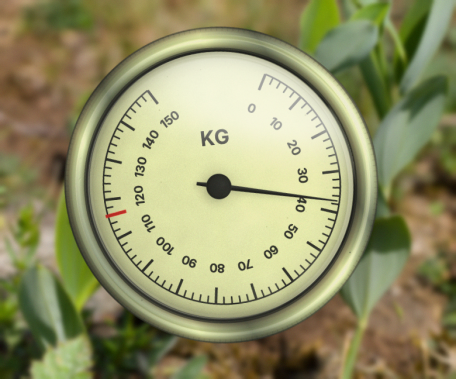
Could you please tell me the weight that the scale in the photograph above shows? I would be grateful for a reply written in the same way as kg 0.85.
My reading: kg 37
